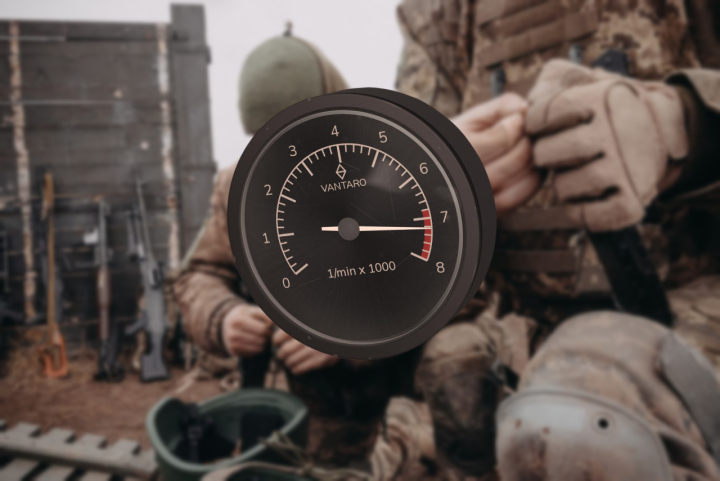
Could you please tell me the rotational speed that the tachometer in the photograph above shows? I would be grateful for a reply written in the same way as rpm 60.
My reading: rpm 7200
